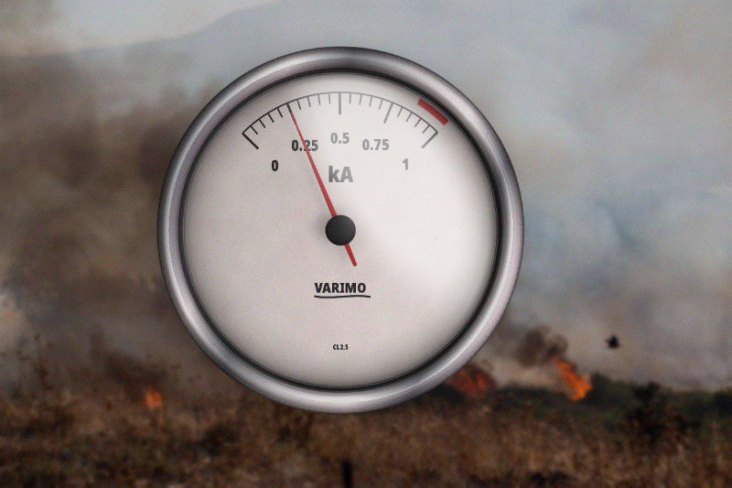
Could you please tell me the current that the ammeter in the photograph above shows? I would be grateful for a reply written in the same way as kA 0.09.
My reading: kA 0.25
